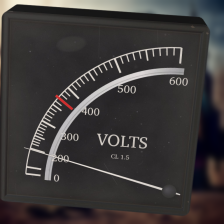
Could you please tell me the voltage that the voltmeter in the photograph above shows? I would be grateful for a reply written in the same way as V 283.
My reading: V 200
